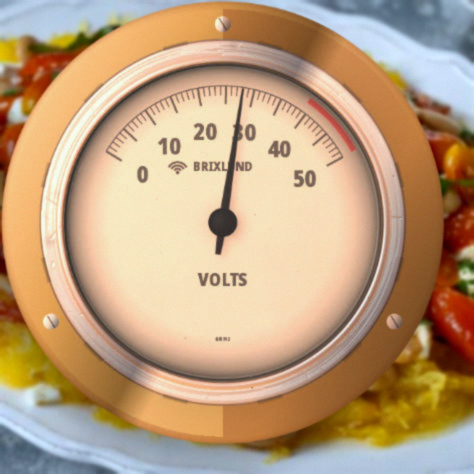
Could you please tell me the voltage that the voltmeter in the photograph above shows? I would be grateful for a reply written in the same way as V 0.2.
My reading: V 28
